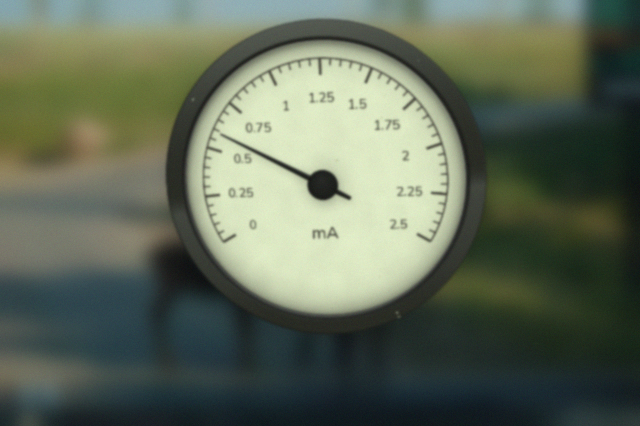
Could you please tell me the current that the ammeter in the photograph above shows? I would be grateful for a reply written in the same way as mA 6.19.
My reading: mA 0.6
